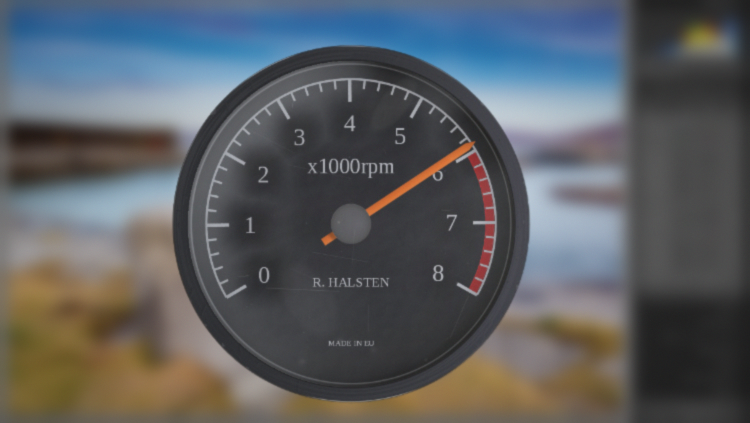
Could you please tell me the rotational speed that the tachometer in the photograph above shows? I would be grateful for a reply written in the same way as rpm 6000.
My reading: rpm 5900
